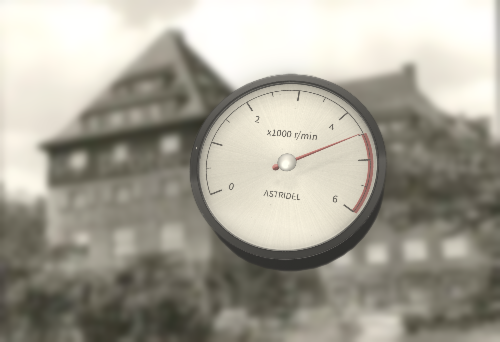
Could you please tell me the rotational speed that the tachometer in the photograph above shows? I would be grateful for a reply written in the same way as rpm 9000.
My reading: rpm 4500
